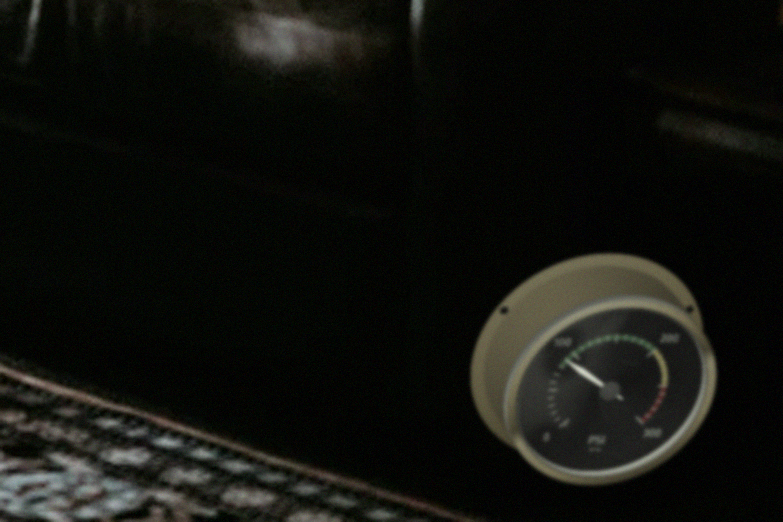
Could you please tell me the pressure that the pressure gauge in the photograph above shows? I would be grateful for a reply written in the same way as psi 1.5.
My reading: psi 90
